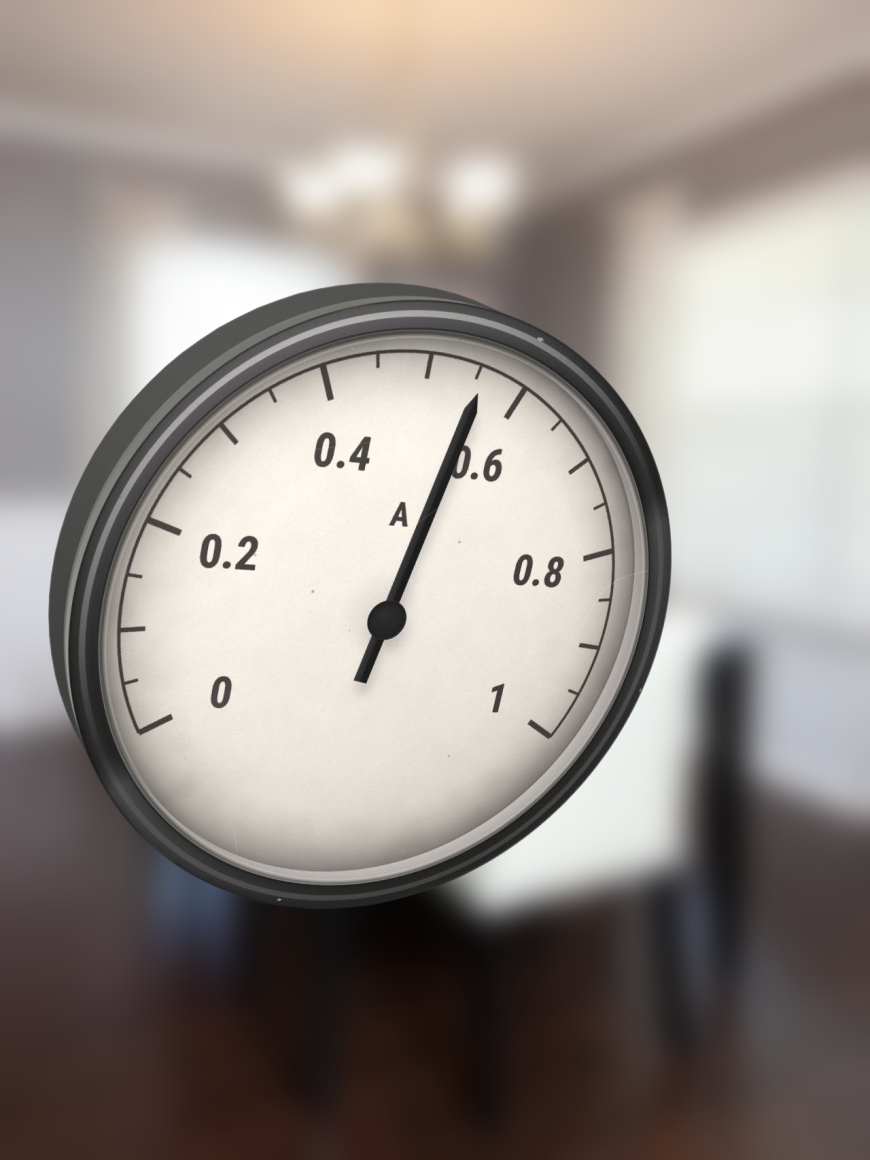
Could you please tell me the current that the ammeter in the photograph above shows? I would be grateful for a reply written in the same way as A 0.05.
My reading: A 0.55
